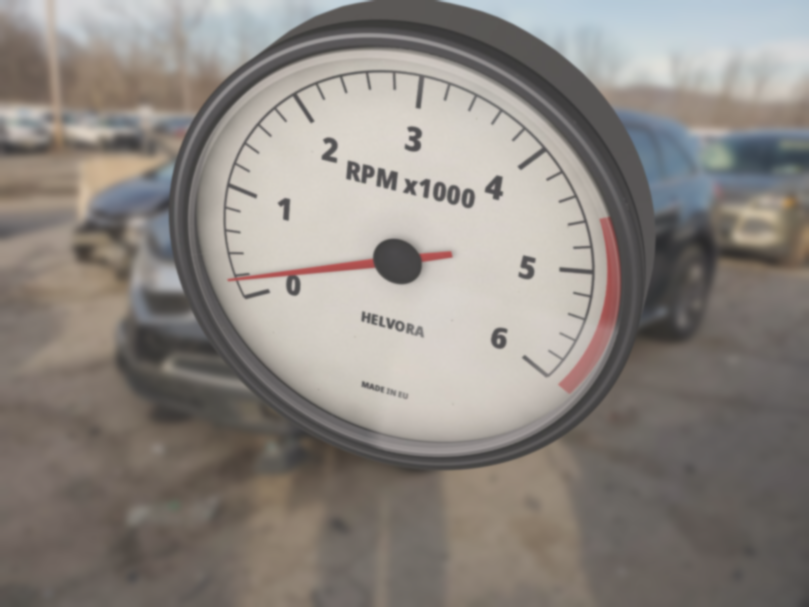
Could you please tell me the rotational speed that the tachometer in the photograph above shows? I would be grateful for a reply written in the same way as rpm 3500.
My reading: rpm 200
